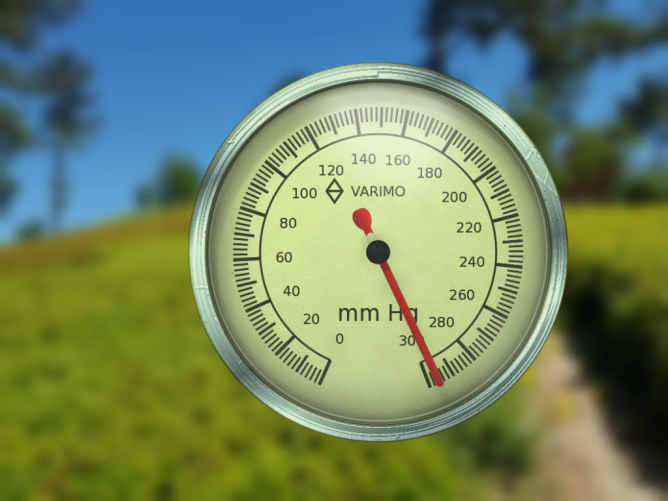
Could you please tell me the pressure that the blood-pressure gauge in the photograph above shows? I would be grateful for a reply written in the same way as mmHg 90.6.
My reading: mmHg 296
